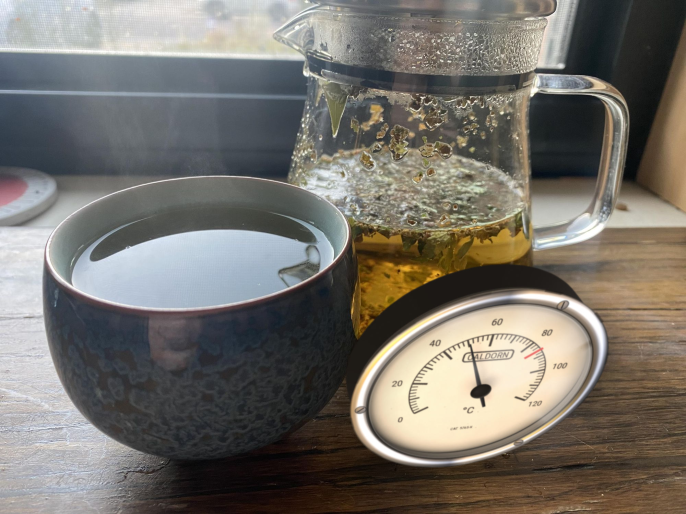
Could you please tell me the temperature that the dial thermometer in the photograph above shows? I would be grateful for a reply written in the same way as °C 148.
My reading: °C 50
